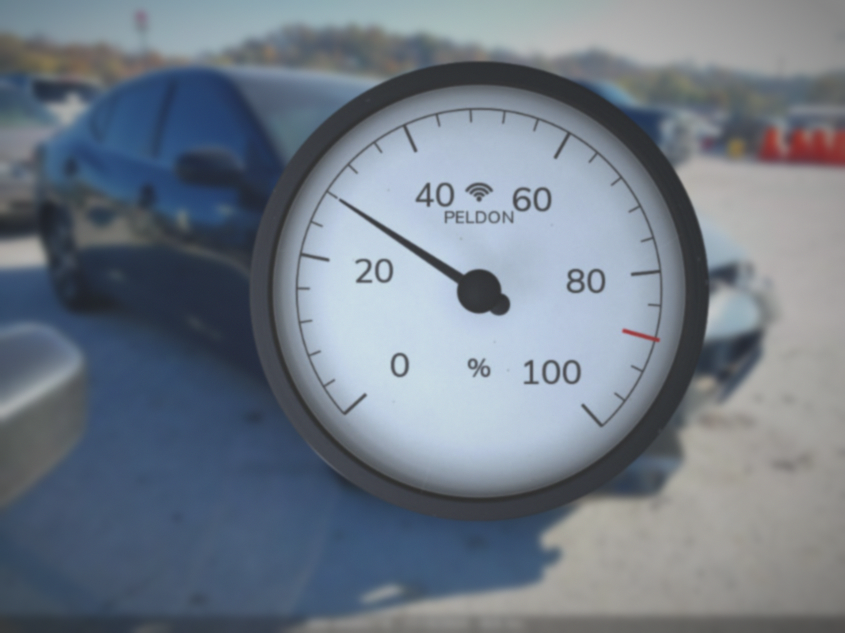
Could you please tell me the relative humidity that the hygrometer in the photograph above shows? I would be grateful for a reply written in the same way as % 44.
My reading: % 28
